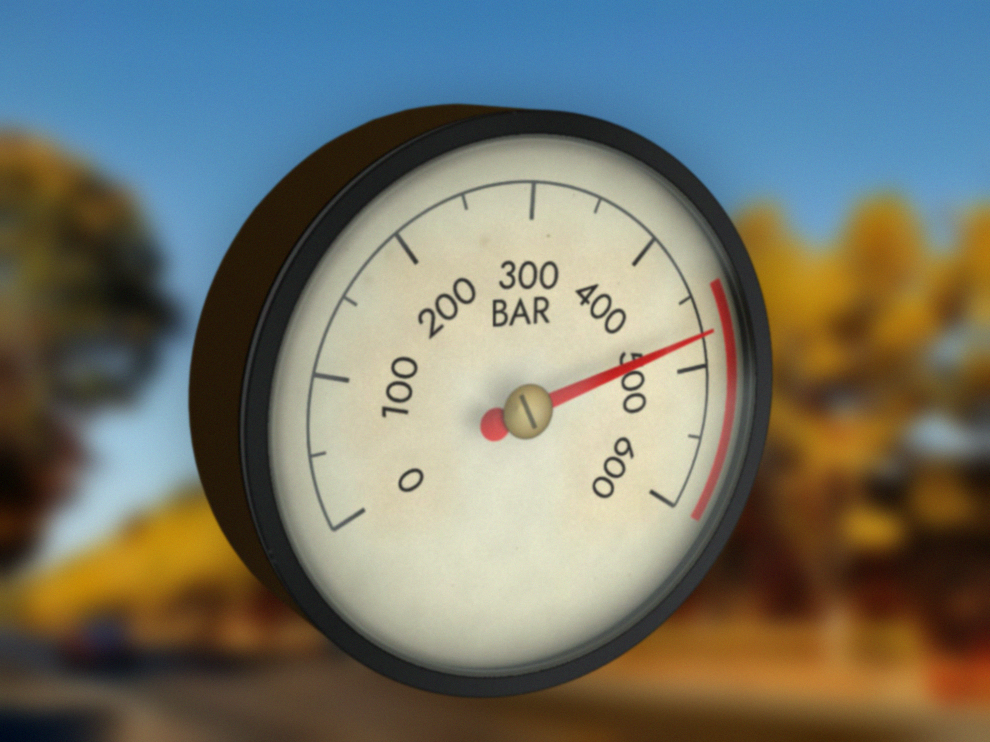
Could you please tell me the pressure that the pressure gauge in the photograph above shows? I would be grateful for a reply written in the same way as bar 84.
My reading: bar 475
